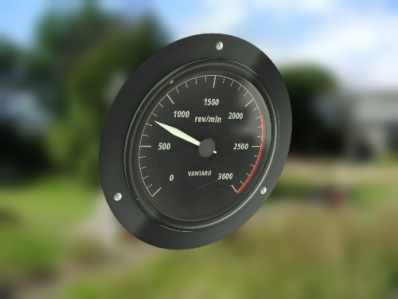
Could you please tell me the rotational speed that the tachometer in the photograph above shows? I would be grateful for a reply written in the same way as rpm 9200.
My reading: rpm 750
